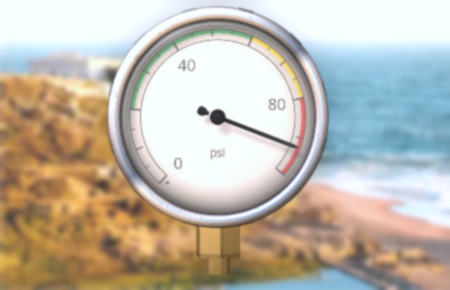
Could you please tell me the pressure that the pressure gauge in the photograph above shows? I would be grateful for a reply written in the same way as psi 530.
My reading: psi 92.5
